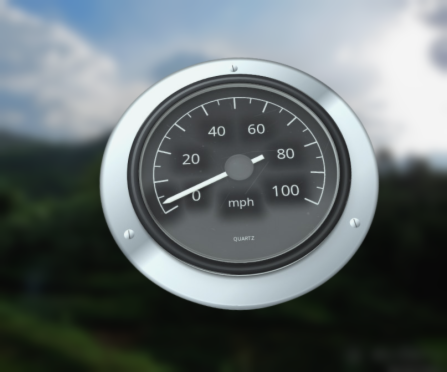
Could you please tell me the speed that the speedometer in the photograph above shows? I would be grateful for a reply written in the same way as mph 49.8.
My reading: mph 2.5
